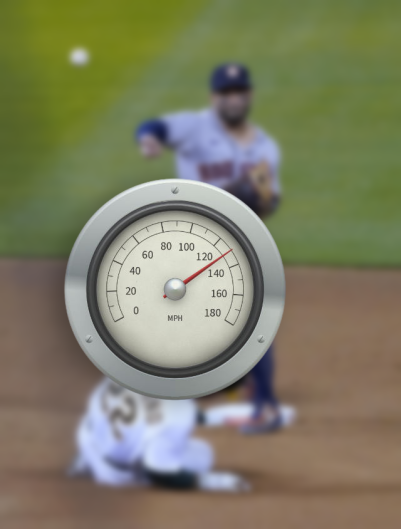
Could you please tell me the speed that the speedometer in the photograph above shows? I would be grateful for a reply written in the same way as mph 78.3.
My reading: mph 130
